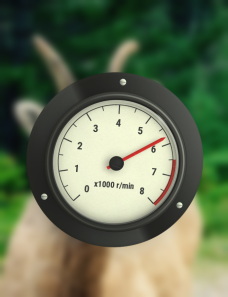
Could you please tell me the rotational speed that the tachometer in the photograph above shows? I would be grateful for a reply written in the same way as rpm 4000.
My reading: rpm 5750
